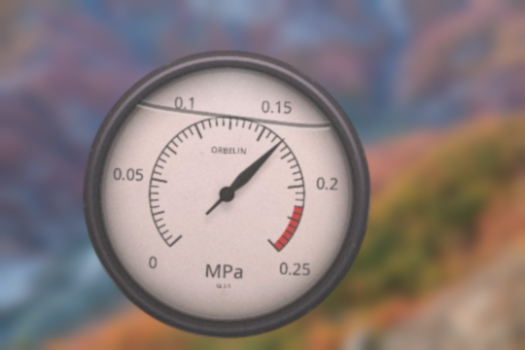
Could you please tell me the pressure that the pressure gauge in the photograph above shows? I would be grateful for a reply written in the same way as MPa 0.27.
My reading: MPa 0.165
